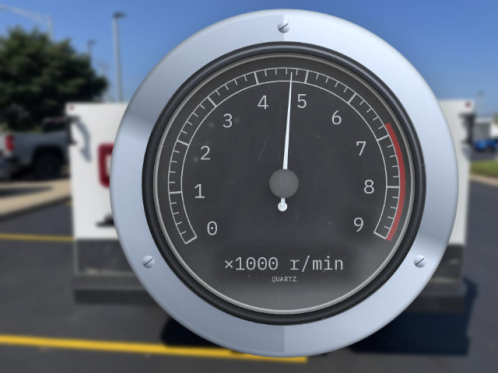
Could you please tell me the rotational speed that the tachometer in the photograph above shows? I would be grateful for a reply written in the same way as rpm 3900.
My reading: rpm 4700
